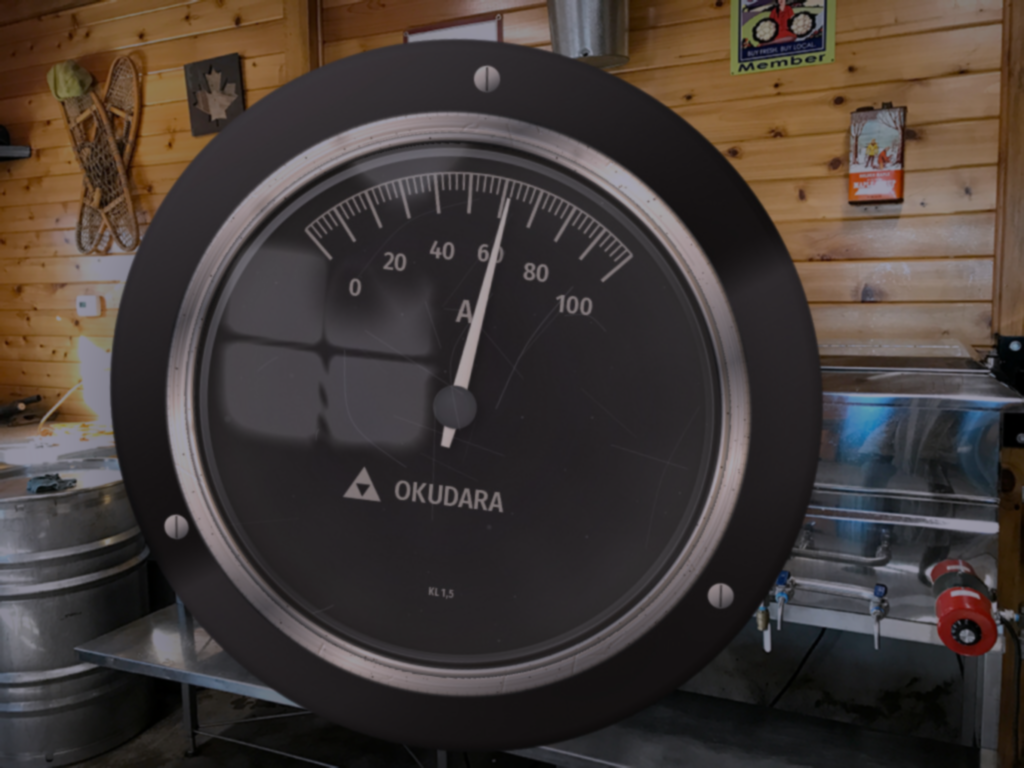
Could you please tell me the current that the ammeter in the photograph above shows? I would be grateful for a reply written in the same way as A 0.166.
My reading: A 62
